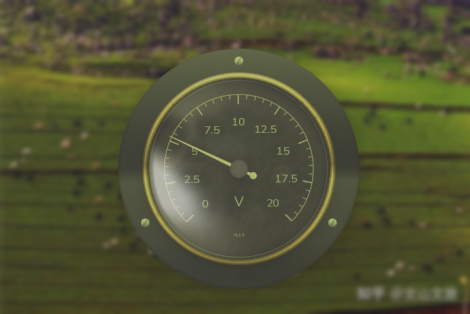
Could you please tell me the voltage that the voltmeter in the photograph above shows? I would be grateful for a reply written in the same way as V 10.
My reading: V 5.25
